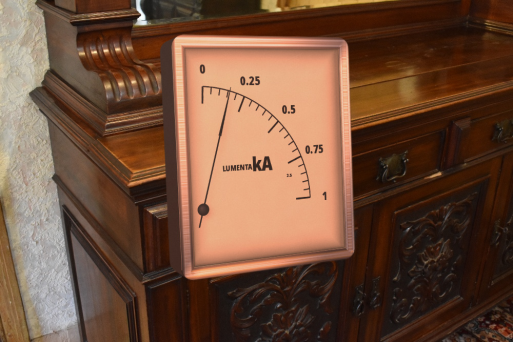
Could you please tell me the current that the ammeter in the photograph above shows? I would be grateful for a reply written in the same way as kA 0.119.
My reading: kA 0.15
